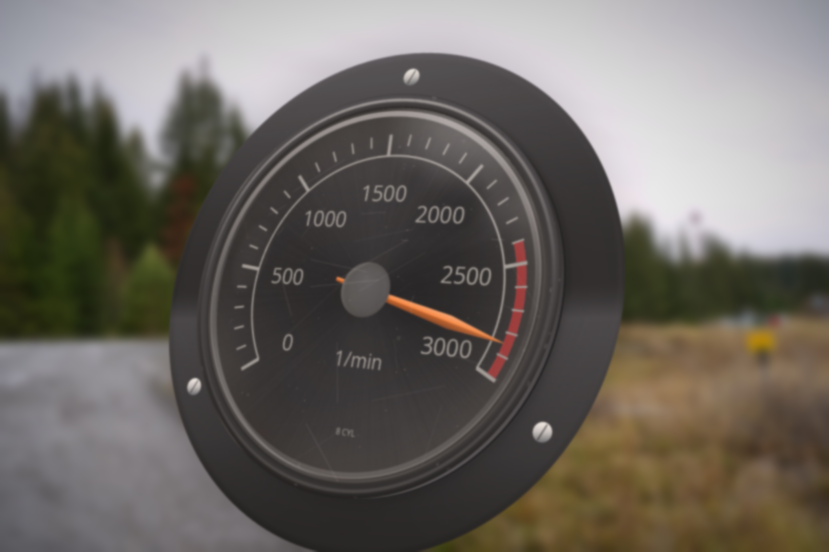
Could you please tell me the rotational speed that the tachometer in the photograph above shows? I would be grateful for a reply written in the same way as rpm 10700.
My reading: rpm 2850
